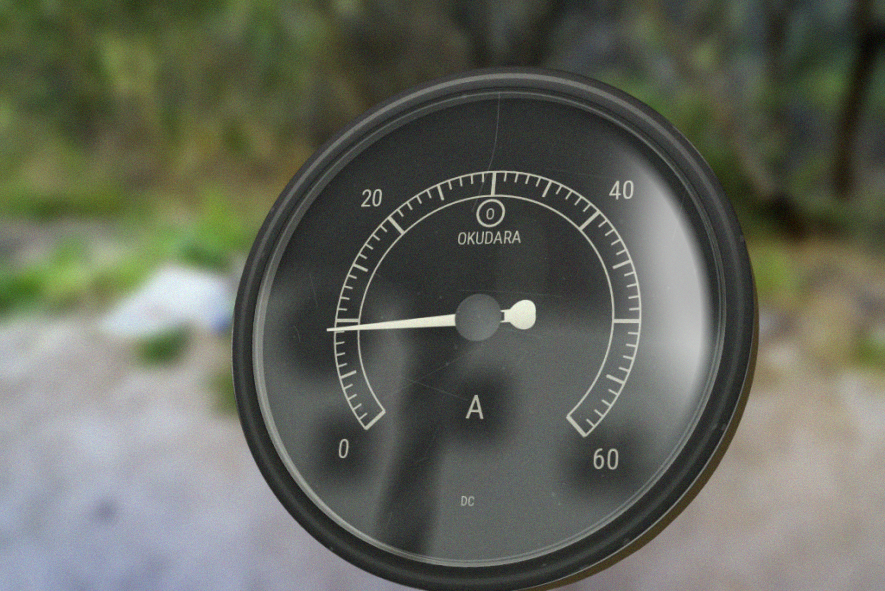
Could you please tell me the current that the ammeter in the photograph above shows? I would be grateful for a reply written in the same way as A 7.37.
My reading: A 9
